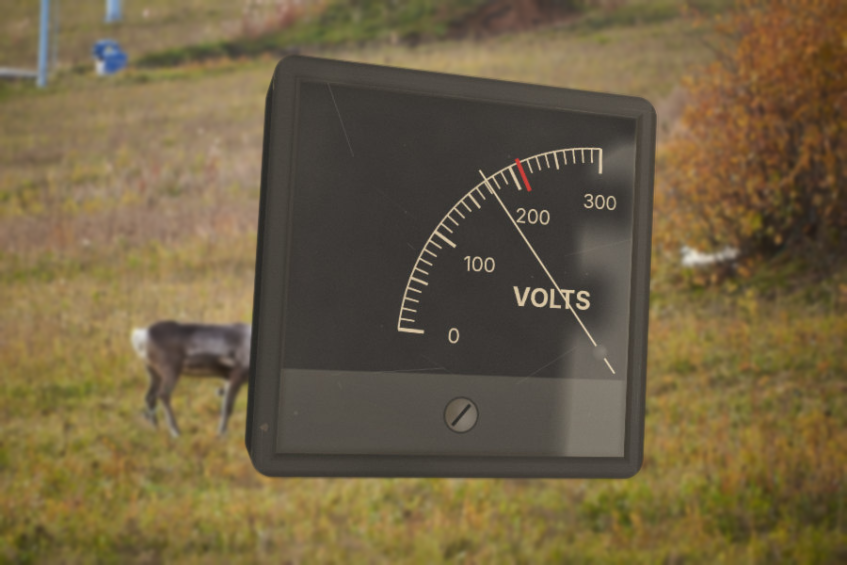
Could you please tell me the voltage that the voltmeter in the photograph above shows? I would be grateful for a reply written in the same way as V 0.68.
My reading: V 170
